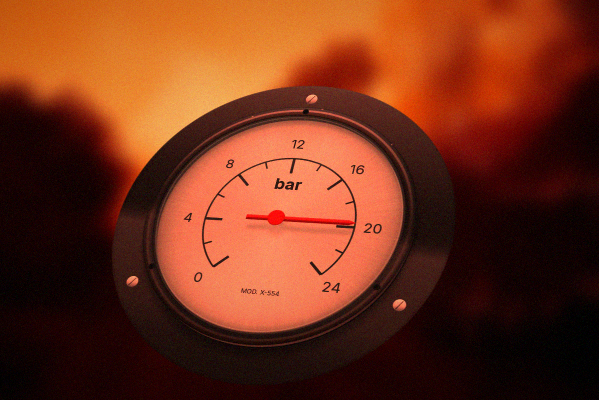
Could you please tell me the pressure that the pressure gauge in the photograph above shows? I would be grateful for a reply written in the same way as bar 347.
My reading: bar 20
